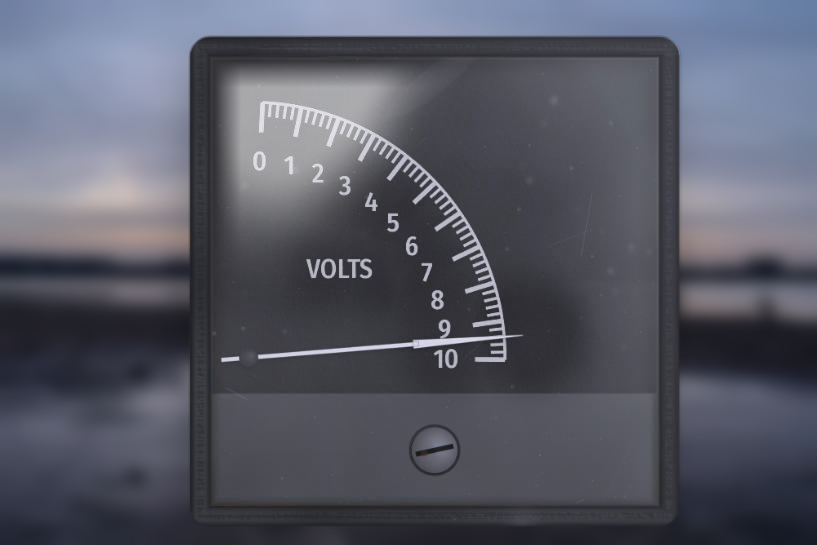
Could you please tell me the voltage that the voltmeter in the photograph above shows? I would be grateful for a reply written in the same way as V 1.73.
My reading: V 9.4
